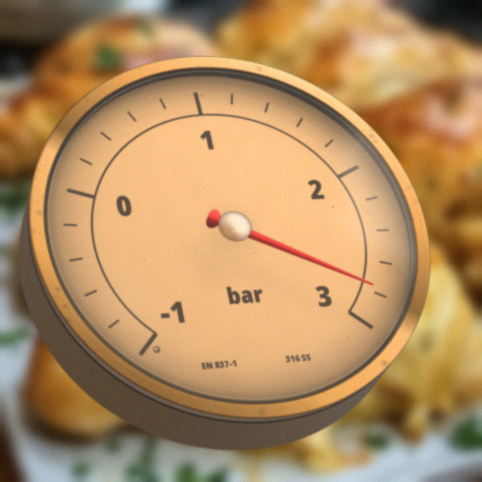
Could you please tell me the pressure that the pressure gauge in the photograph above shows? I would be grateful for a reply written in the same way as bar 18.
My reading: bar 2.8
